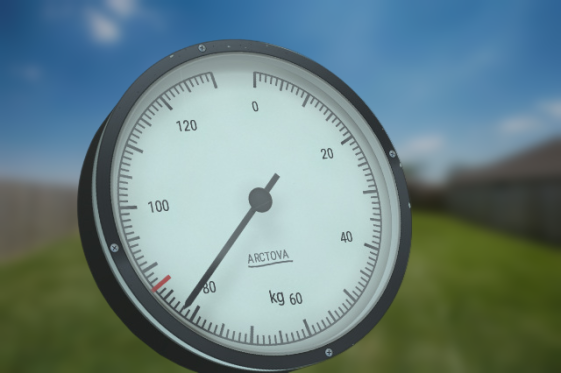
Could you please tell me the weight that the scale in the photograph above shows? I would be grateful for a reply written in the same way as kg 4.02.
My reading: kg 82
